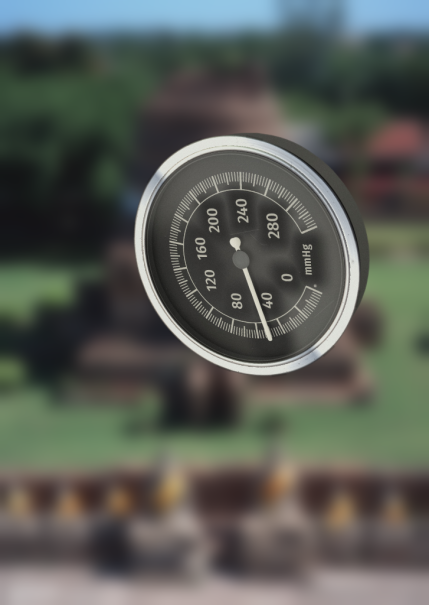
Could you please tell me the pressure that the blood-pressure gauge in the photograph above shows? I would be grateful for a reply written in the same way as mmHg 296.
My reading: mmHg 50
